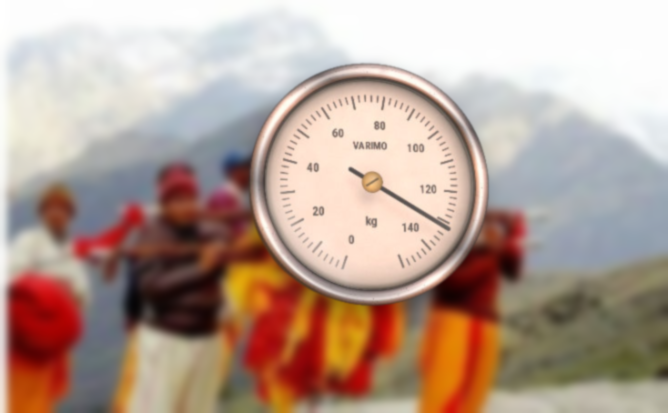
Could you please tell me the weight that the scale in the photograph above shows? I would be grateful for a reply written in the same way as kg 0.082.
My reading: kg 132
